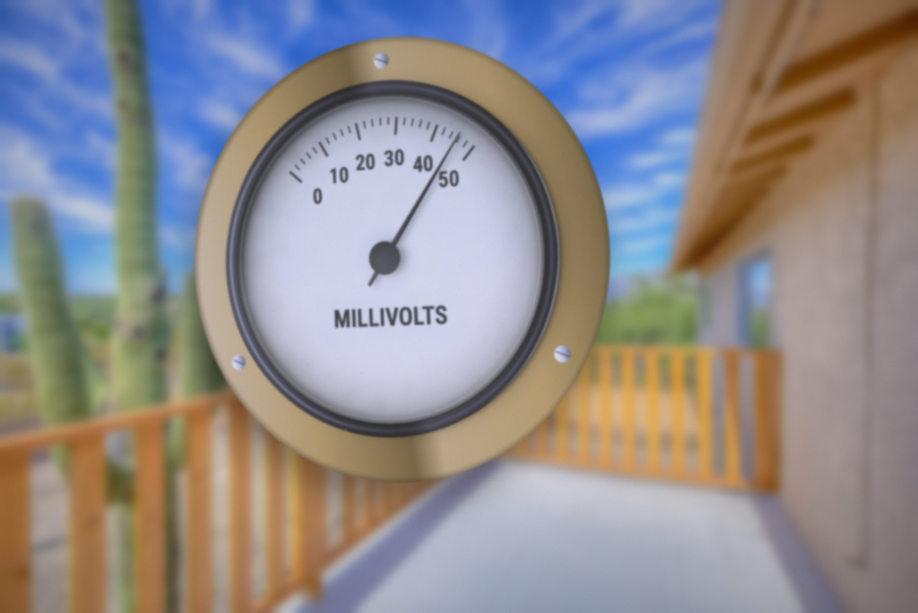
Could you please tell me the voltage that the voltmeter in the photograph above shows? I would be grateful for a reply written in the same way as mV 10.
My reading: mV 46
